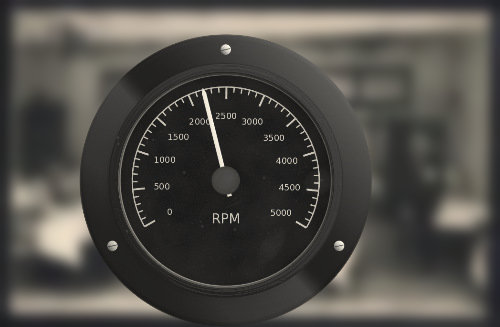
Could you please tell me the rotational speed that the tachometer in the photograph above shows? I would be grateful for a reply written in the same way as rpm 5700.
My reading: rpm 2200
